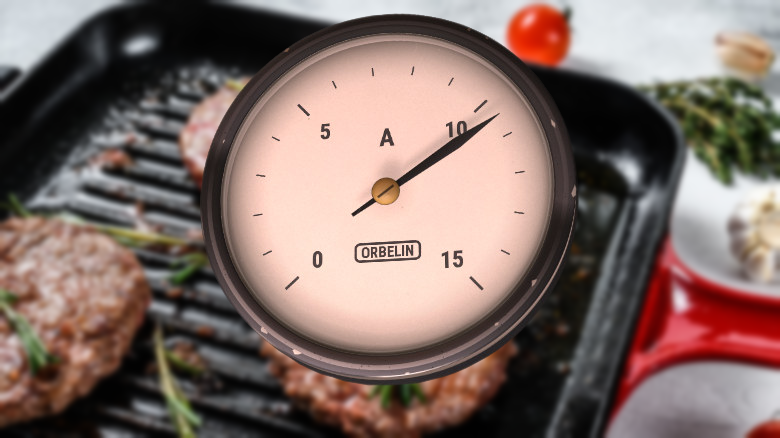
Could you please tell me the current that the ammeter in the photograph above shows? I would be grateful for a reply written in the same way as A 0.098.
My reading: A 10.5
